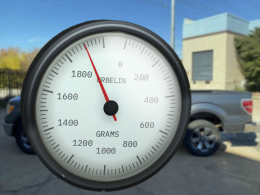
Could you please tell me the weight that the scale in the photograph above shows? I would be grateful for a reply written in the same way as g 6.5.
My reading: g 1900
